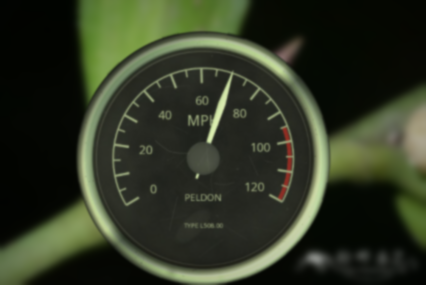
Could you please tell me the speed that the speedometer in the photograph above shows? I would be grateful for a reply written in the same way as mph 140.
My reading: mph 70
